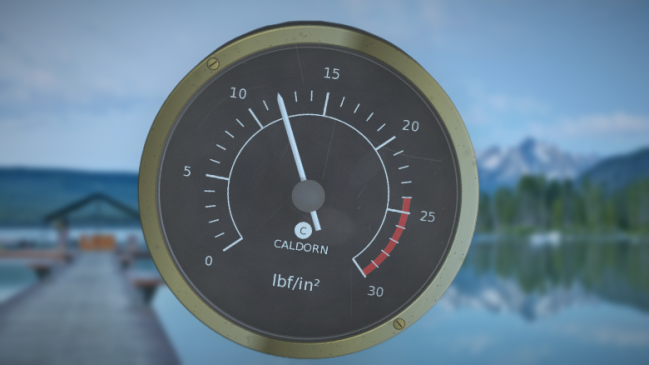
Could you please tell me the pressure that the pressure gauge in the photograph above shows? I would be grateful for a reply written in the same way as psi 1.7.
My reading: psi 12
